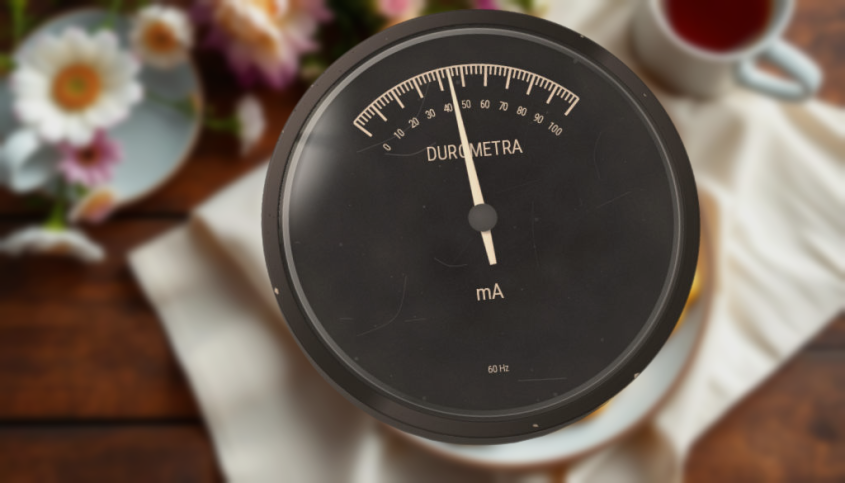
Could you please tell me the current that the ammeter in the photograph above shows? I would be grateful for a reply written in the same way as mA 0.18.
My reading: mA 44
